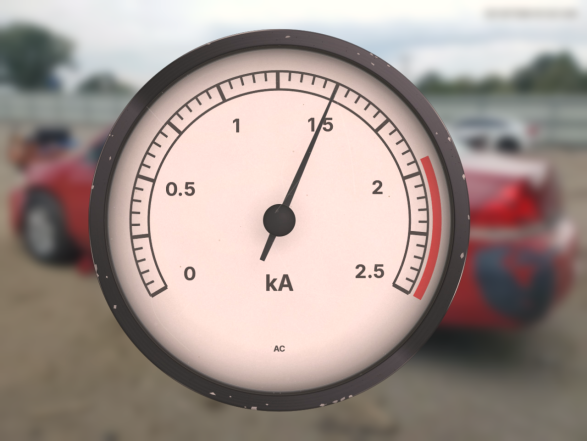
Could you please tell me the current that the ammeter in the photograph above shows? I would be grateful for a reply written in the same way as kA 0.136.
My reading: kA 1.5
